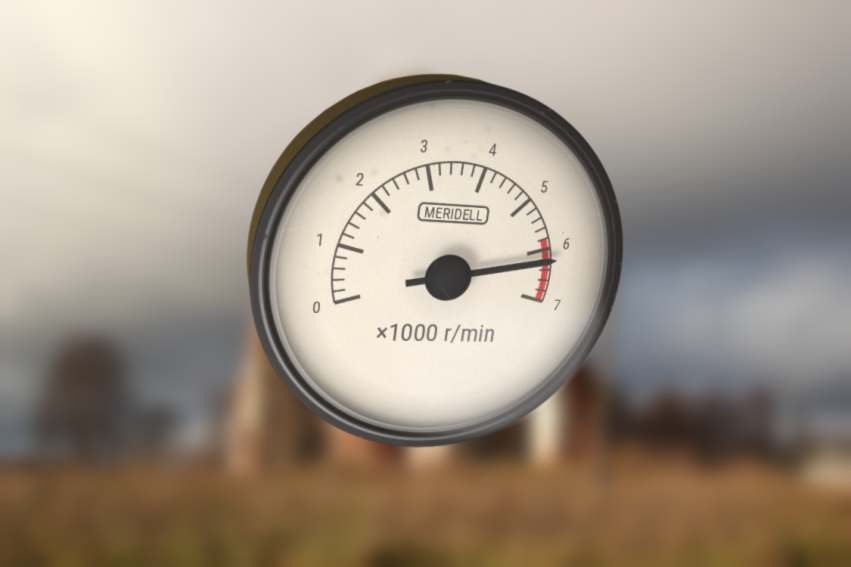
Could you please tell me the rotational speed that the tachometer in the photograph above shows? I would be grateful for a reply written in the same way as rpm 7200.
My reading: rpm 6200
